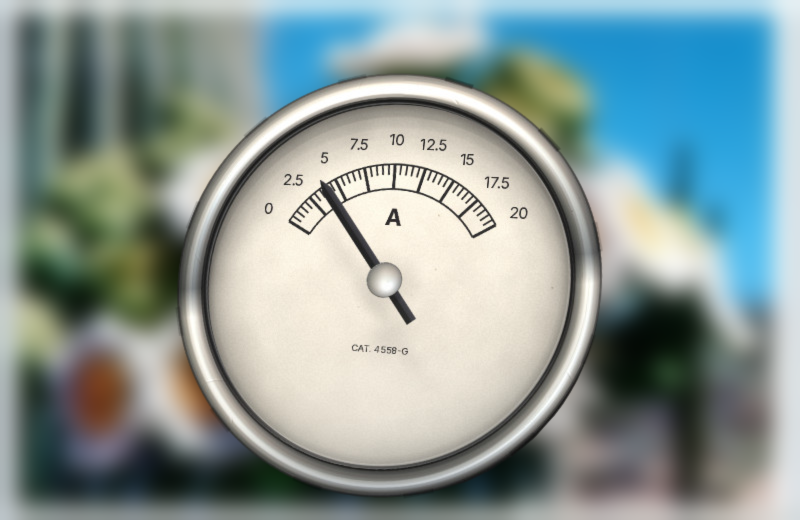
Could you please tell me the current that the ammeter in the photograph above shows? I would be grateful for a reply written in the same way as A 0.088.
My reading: A 4
